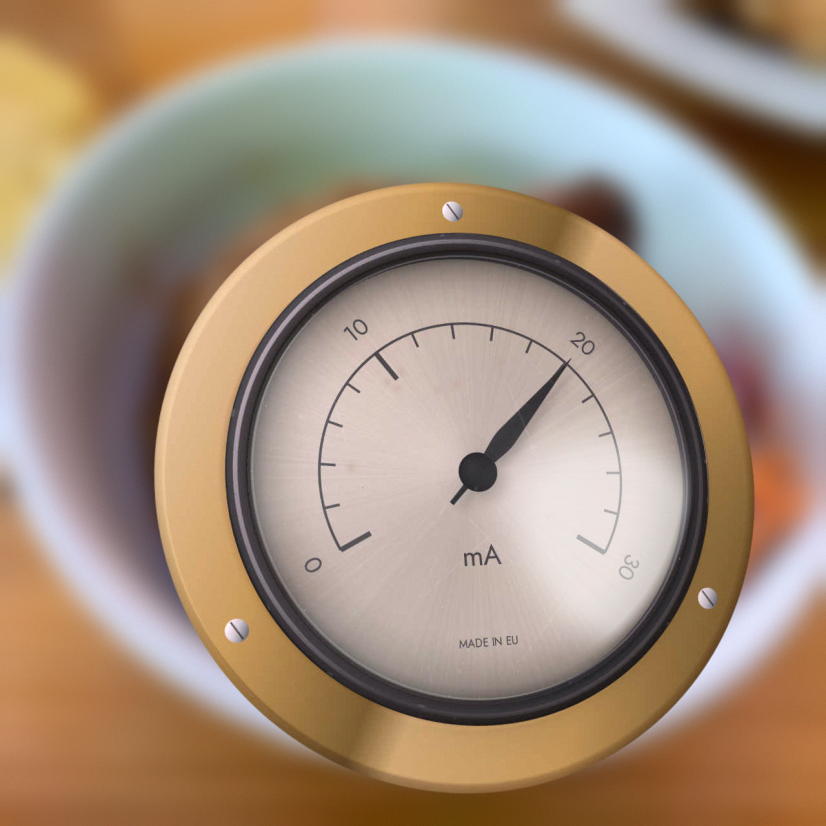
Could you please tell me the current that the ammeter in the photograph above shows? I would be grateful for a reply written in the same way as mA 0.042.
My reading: mA 20
